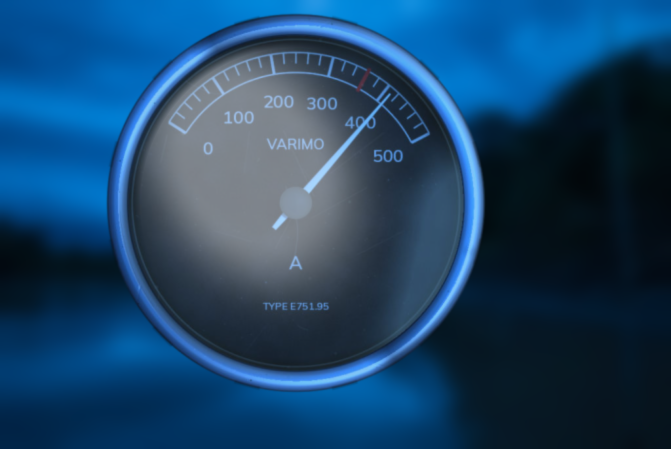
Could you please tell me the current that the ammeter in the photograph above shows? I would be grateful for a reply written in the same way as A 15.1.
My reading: A 410
